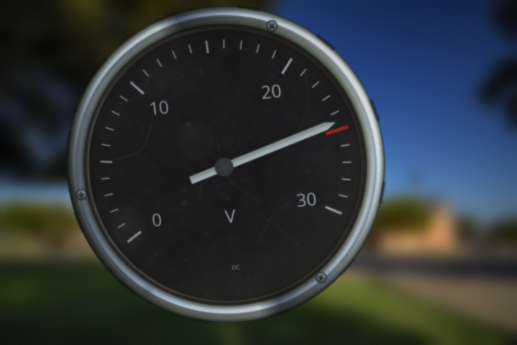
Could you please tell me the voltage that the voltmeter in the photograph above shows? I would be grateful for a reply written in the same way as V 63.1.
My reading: V 24.5
